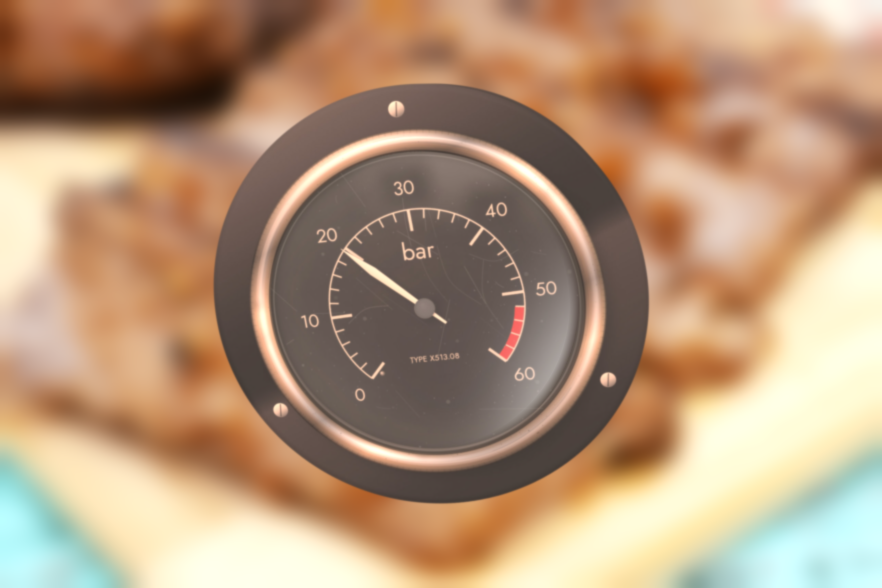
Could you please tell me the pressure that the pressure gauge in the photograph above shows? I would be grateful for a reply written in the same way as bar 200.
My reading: bar 20
